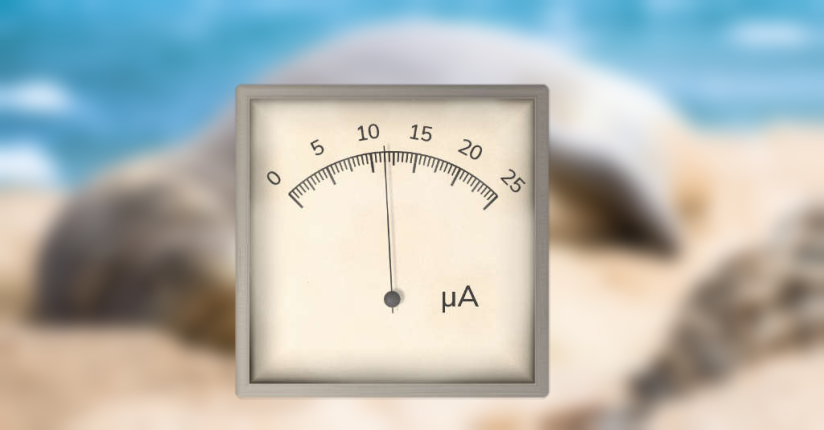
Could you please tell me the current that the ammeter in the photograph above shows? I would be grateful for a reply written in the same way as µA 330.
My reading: µA 11.5
